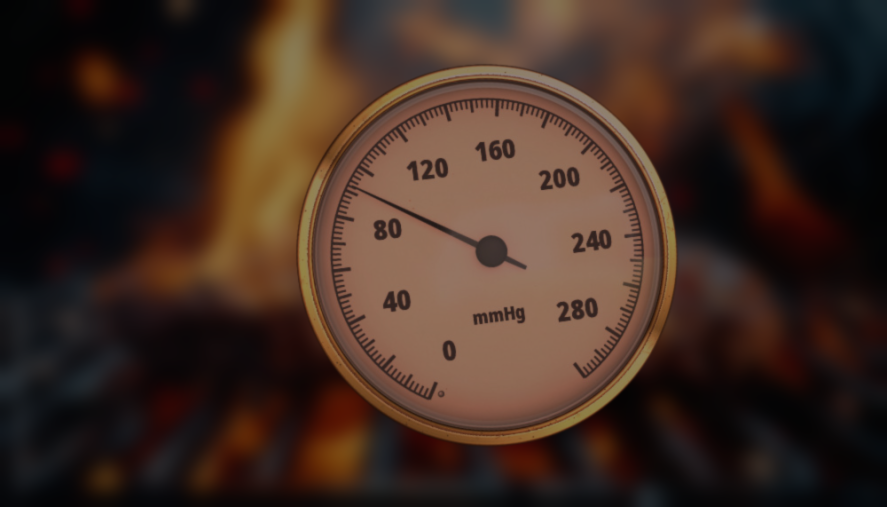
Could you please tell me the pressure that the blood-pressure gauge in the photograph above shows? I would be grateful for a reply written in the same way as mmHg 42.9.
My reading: mmHg 92
